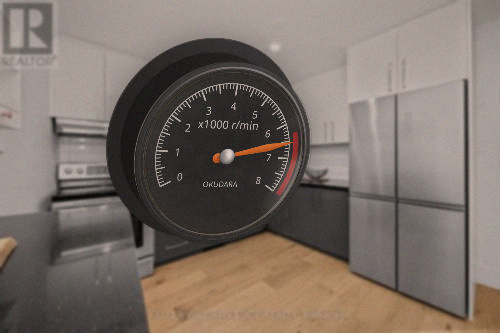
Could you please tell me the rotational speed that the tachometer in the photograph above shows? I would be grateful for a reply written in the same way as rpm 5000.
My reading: rpm 6500
